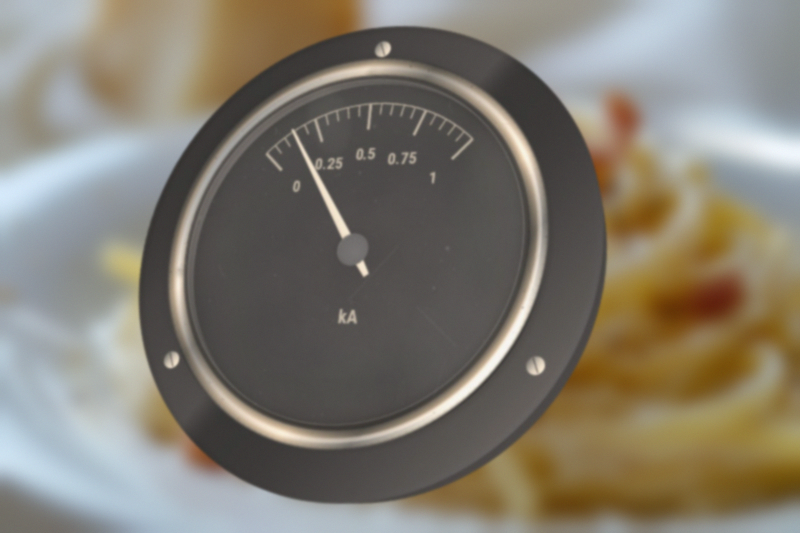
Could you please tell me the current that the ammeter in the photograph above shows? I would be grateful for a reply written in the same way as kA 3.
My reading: kA 0.15
